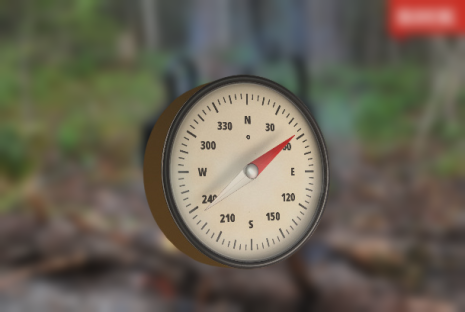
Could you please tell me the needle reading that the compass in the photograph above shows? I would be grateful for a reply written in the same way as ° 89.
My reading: ° 55
